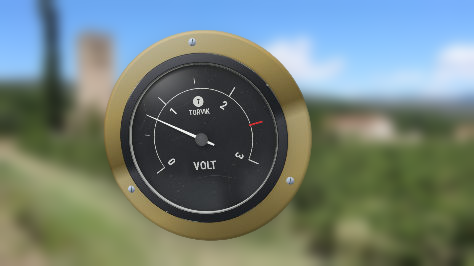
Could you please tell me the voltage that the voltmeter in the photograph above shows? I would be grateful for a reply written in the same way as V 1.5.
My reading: V 0.75
